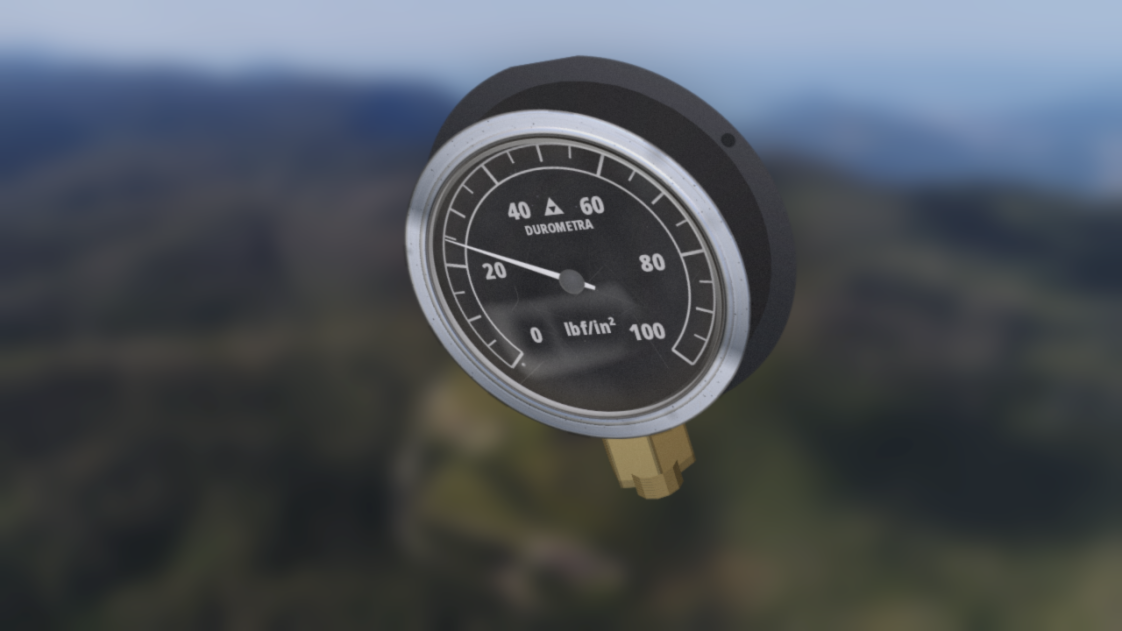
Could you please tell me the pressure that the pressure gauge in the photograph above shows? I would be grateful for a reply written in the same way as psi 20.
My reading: psi 25
